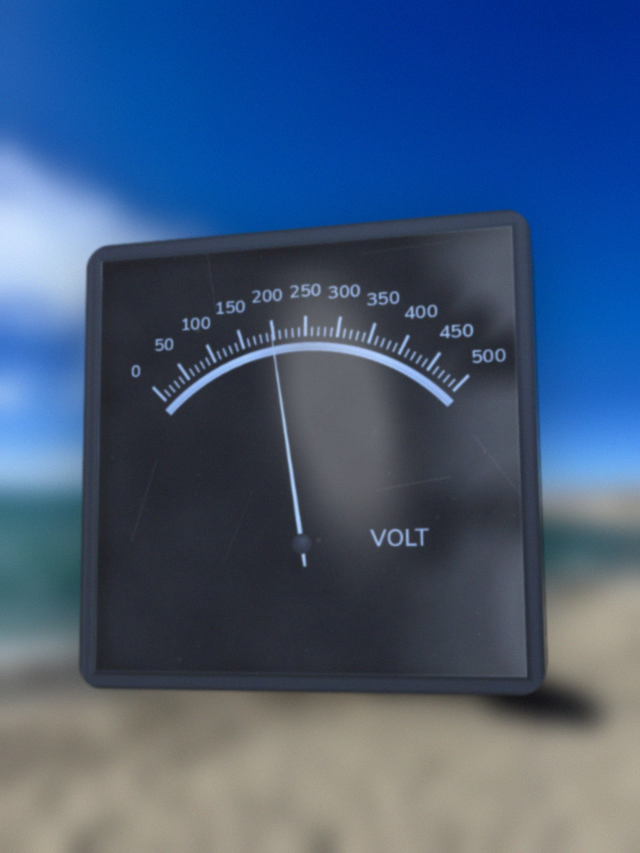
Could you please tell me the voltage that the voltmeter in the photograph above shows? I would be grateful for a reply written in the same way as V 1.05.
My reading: V 200
